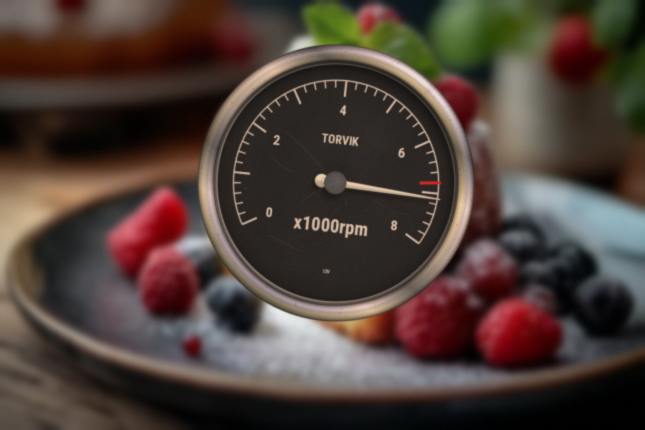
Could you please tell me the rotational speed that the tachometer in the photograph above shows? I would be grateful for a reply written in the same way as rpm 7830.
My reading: rpm 7100
